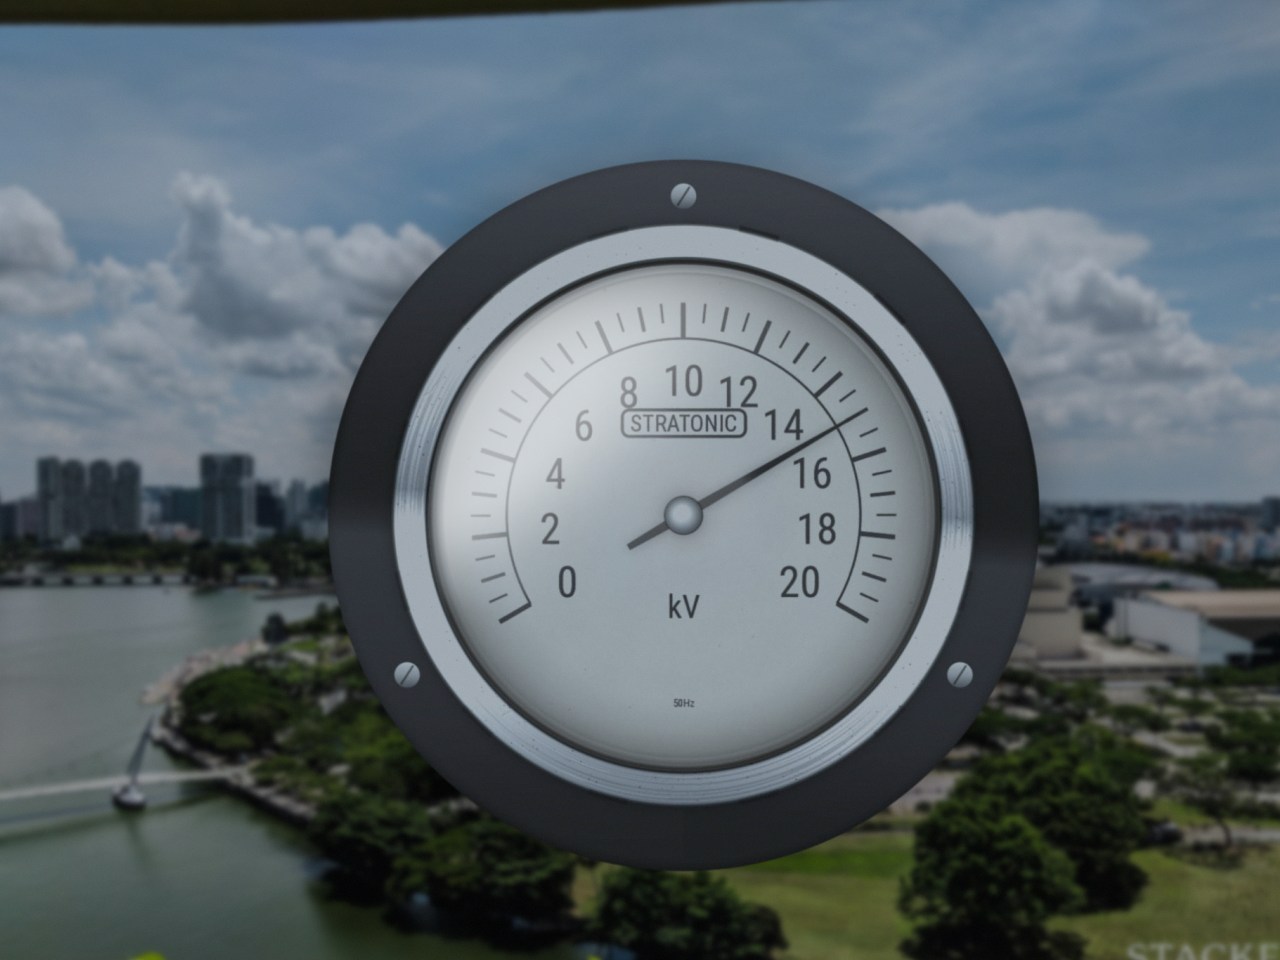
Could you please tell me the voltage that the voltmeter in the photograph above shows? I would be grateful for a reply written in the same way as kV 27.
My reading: kV 15
